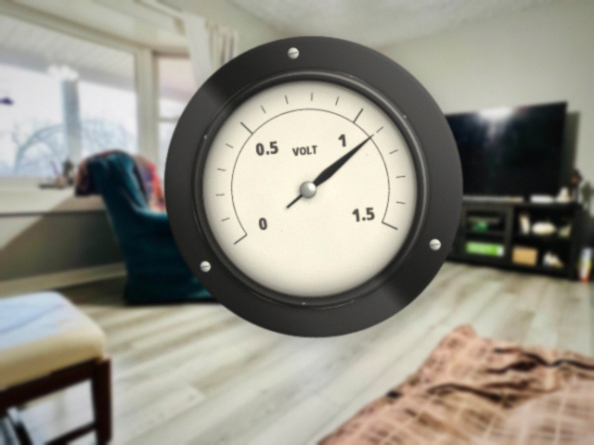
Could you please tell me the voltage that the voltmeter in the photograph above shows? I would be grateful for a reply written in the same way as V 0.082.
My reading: V 1.1
